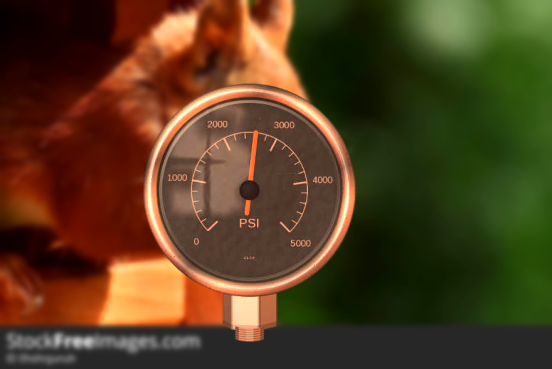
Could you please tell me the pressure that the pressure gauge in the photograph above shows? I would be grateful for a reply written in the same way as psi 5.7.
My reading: psi 2600
